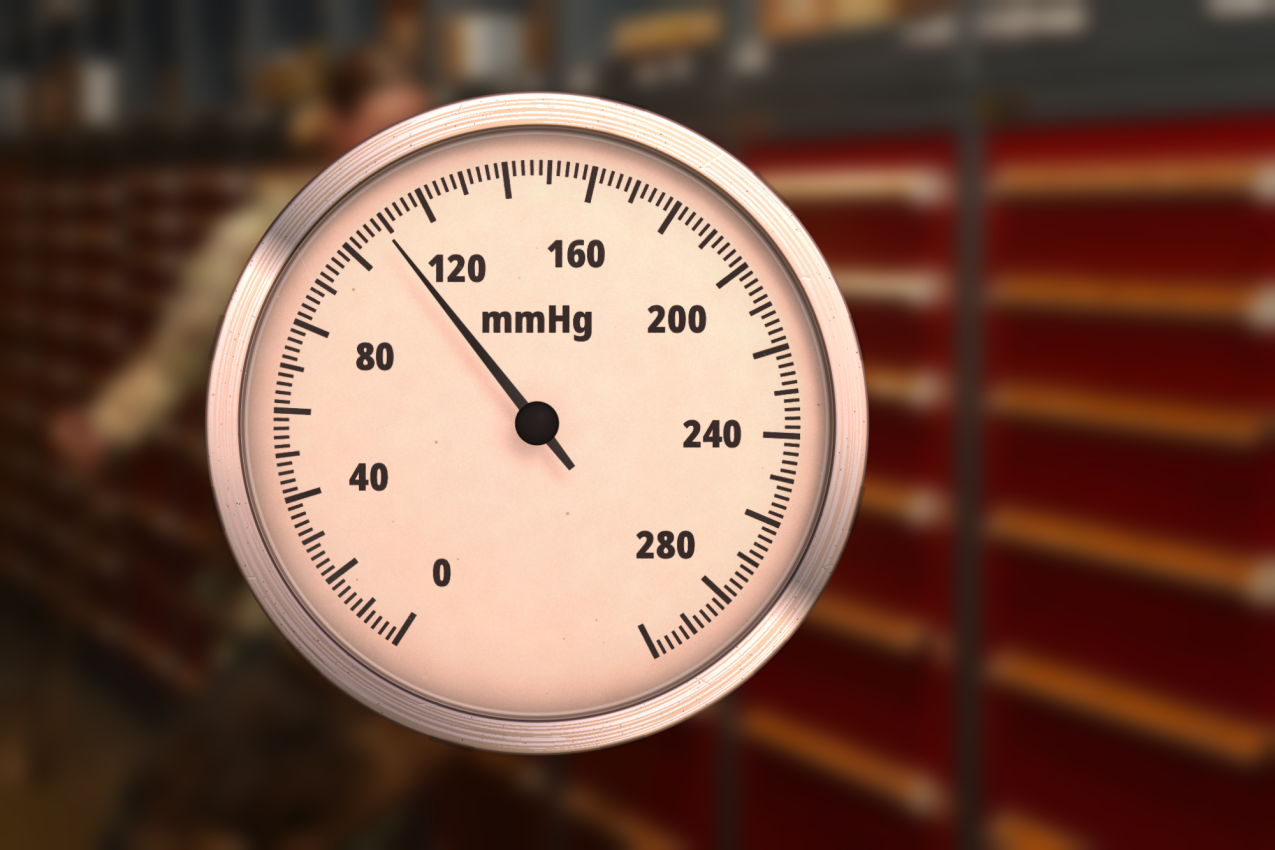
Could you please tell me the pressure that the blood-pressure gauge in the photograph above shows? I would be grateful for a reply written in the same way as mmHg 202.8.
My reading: mmHg 109
